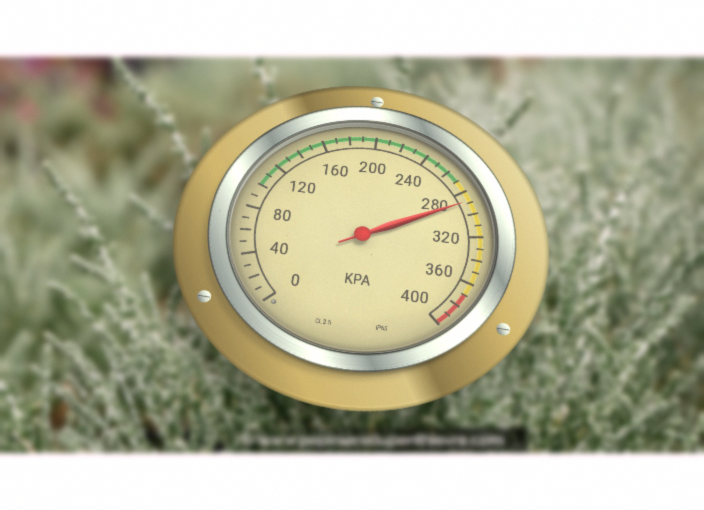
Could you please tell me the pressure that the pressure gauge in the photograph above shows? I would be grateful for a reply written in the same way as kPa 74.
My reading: kPa 290
